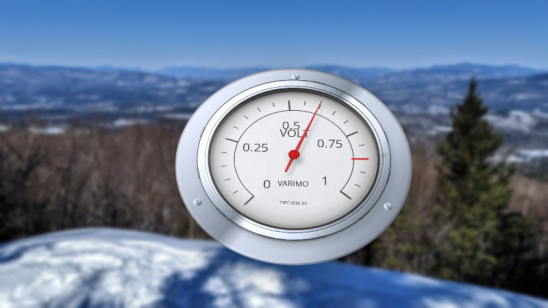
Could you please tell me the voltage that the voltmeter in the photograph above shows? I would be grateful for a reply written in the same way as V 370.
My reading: V 0.6
